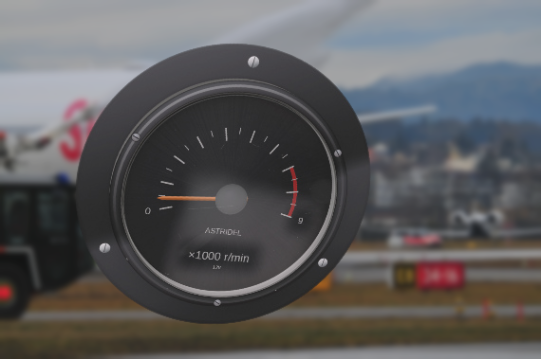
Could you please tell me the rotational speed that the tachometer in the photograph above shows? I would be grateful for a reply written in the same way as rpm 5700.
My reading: rpm 500
